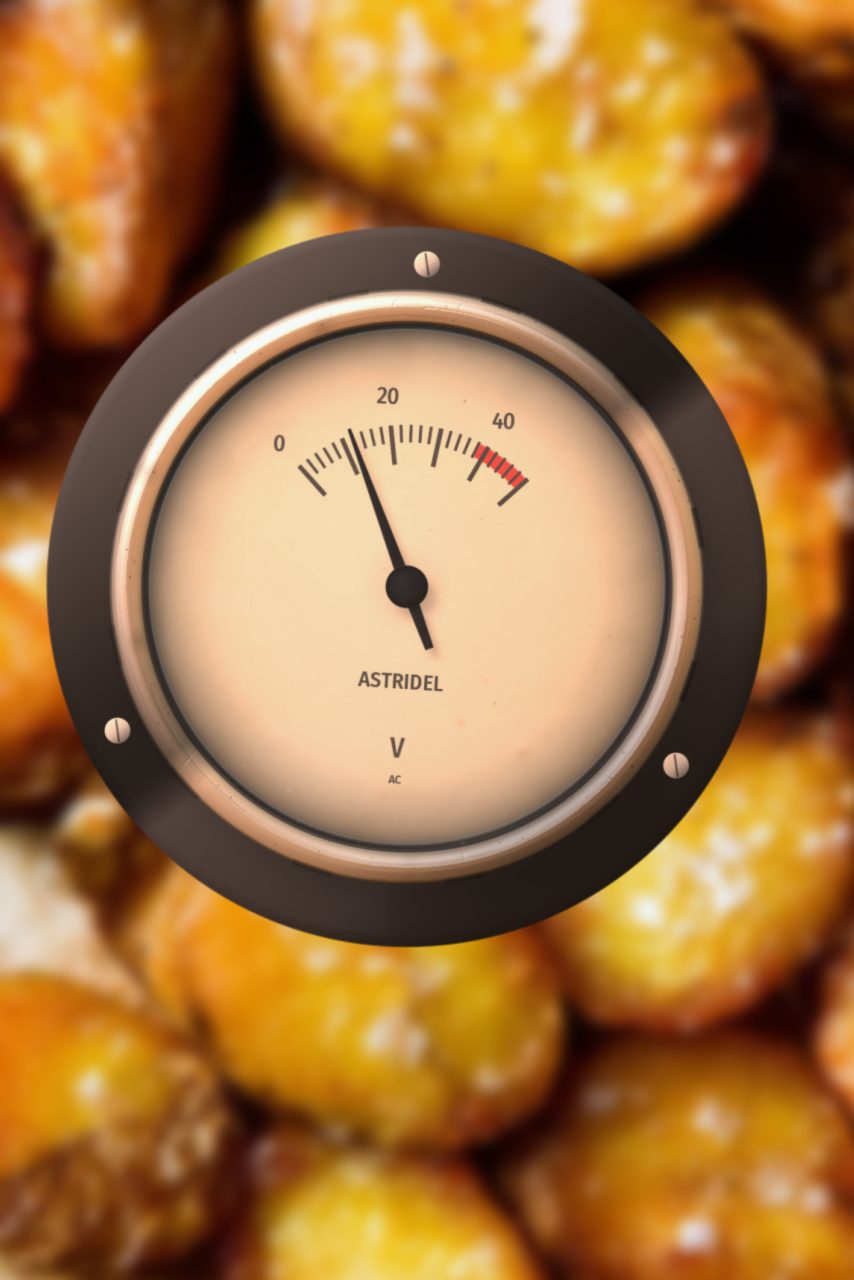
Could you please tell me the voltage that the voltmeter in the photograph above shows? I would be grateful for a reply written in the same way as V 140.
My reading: V 12
